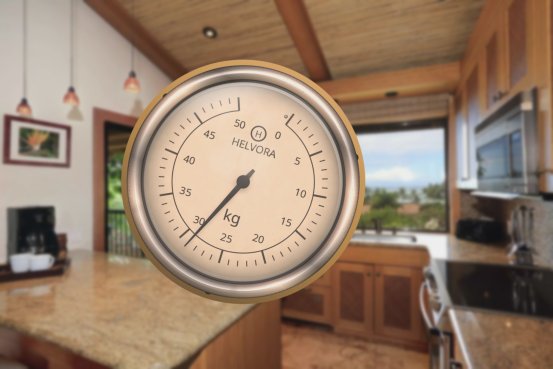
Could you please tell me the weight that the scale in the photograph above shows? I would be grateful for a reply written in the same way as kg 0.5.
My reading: kg 29
